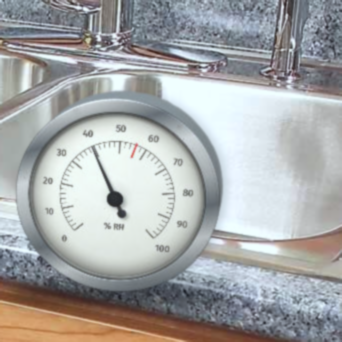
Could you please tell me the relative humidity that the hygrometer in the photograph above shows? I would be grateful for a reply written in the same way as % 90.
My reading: % 40
